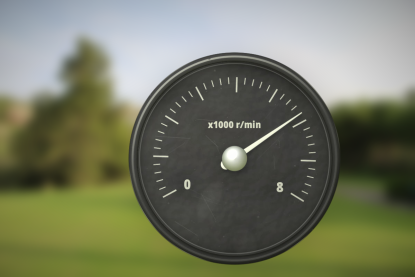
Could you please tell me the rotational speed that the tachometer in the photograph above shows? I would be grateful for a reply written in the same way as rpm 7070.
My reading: rpm 5800
